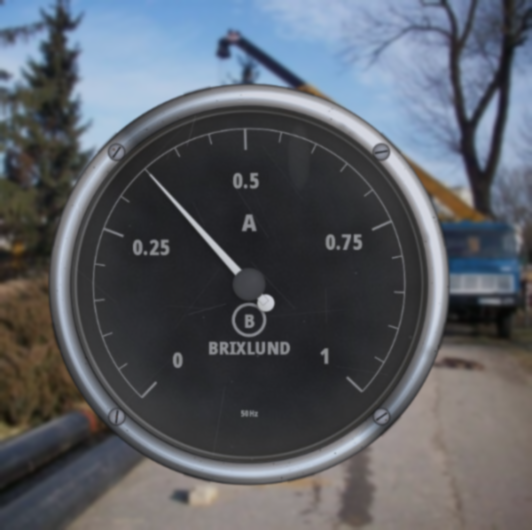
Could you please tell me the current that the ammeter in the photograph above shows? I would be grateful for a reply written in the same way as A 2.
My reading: A 0.35
